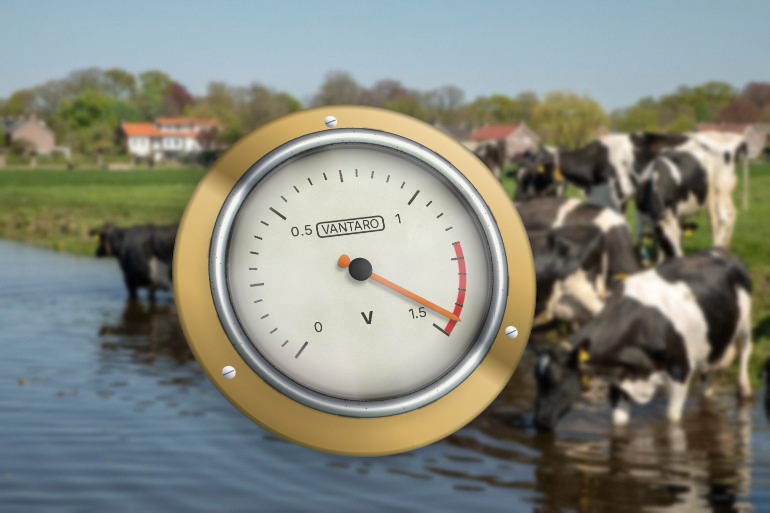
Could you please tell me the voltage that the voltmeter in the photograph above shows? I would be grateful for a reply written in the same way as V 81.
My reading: V 1.45
